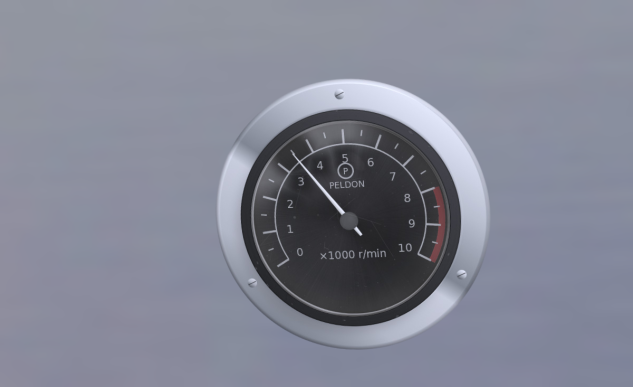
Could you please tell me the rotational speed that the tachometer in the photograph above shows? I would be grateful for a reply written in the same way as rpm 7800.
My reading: rpm 3500
